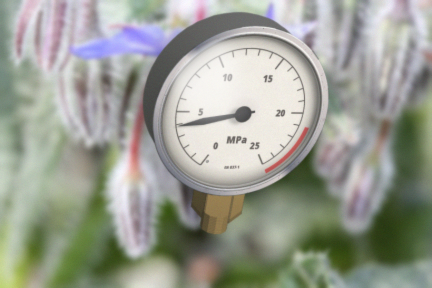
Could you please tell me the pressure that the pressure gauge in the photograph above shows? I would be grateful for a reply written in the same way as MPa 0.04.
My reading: MPa 4
